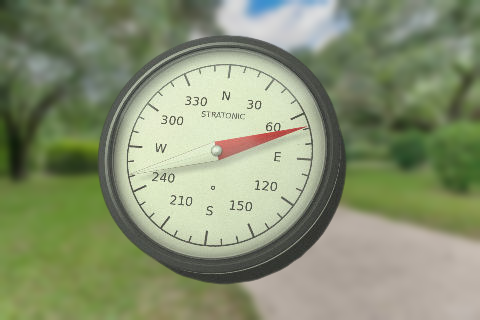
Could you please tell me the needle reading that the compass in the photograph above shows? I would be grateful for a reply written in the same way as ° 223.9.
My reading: ° 70
